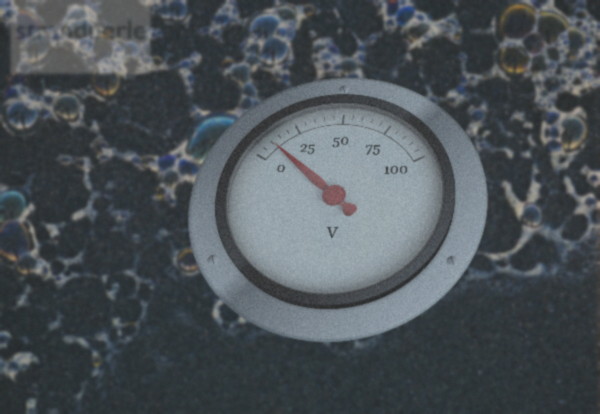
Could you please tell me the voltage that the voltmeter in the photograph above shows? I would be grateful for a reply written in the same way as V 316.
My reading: V 10
